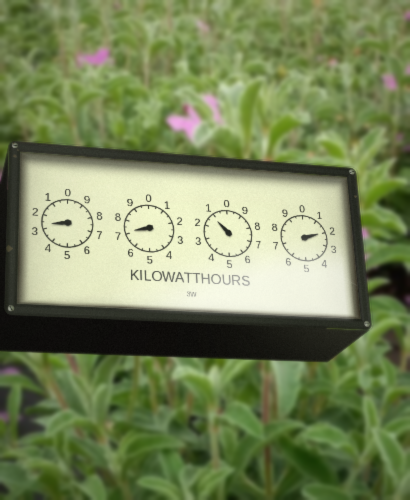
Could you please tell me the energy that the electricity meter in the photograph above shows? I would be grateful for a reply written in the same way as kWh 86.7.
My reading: kWh 2712
